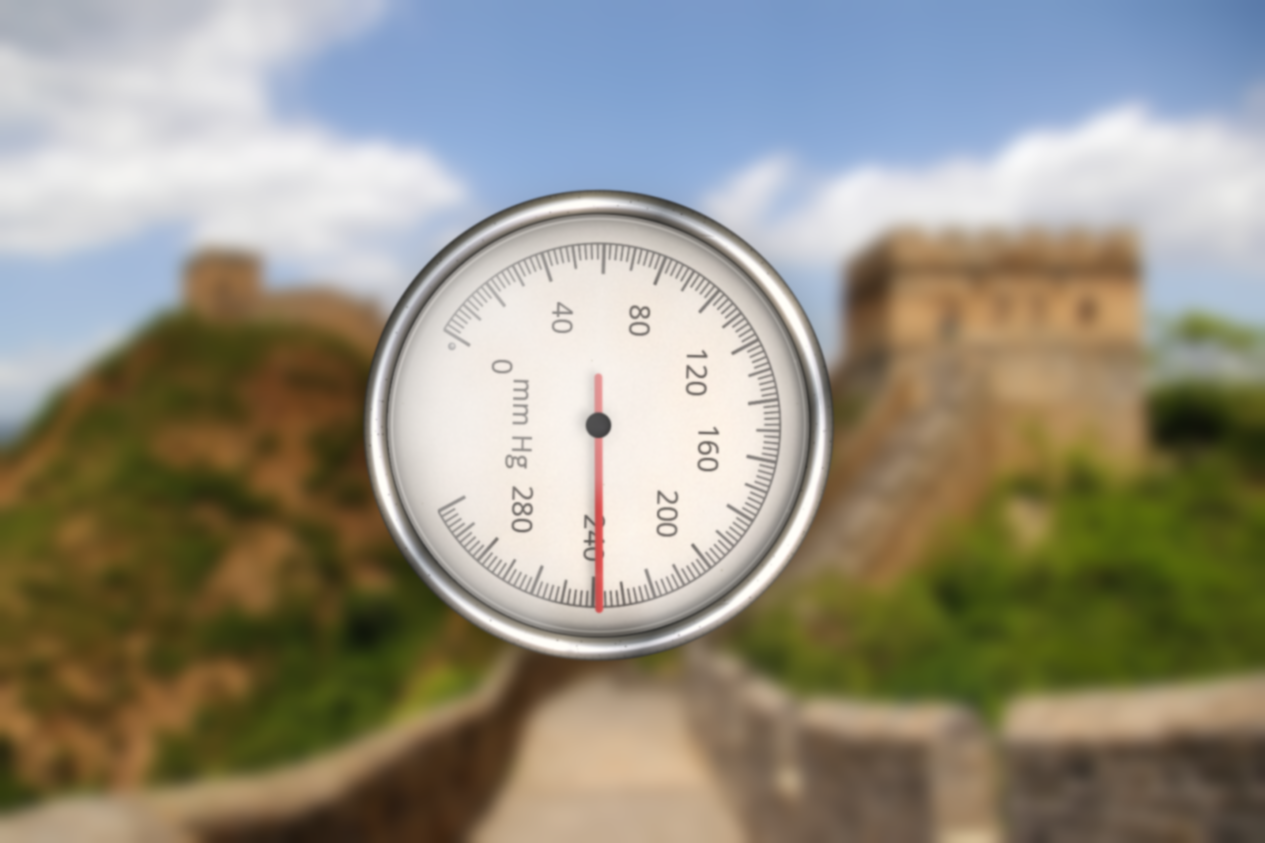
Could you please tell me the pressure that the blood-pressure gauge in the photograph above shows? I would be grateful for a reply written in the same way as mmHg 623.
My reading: mmHg 238
